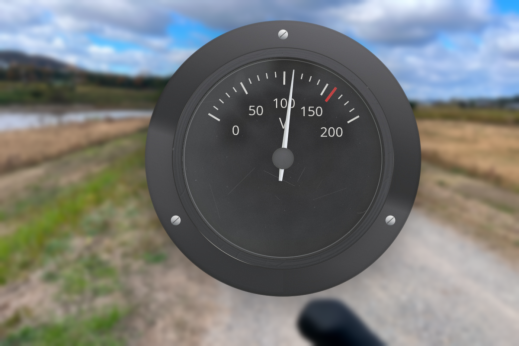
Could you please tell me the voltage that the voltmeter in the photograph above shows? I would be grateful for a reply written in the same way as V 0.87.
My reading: V 110
